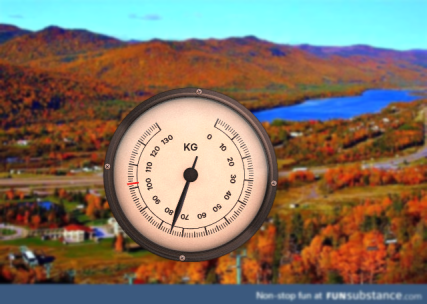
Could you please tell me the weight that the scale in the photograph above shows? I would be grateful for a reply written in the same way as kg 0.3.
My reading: kg 75
